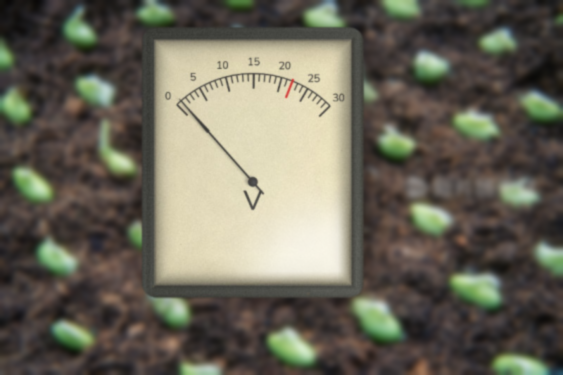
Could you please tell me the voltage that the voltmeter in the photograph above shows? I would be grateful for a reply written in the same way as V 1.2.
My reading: V 1
